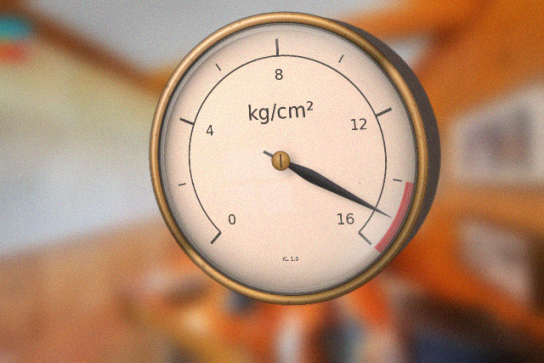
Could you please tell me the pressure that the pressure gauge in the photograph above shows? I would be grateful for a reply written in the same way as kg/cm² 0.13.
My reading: kg/cm² 15
